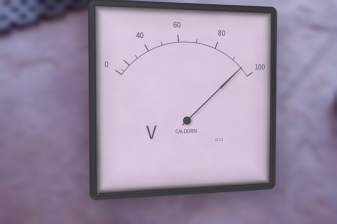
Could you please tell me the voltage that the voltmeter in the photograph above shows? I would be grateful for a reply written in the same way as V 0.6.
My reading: V 95
